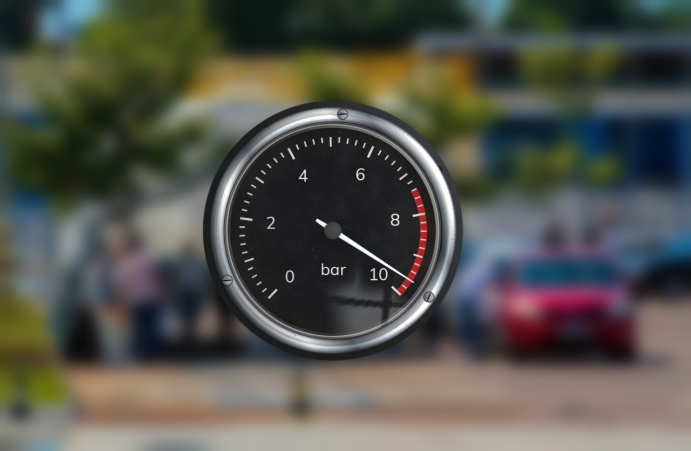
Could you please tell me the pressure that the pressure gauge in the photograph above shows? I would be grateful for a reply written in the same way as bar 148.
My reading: bar 9.6
